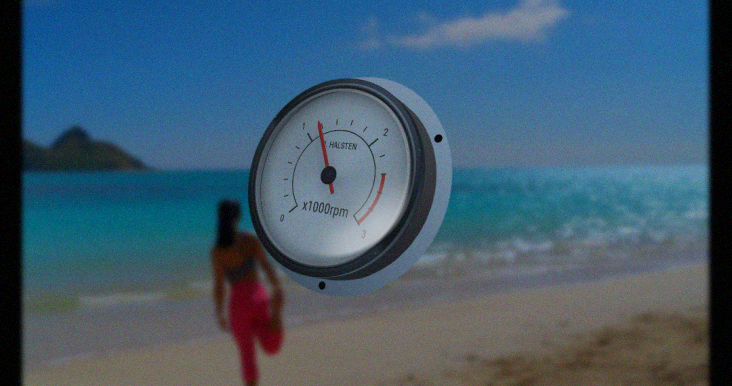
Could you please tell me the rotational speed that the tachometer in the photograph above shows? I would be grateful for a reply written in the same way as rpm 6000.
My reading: rpm 1200
